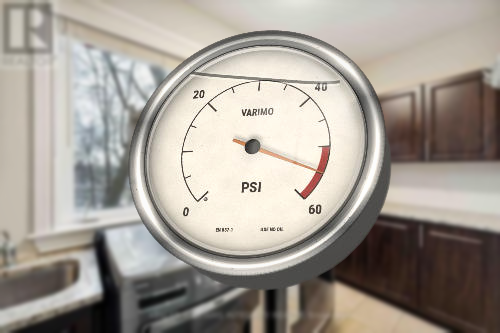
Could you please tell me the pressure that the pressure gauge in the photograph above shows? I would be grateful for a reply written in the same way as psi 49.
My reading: psi 55
